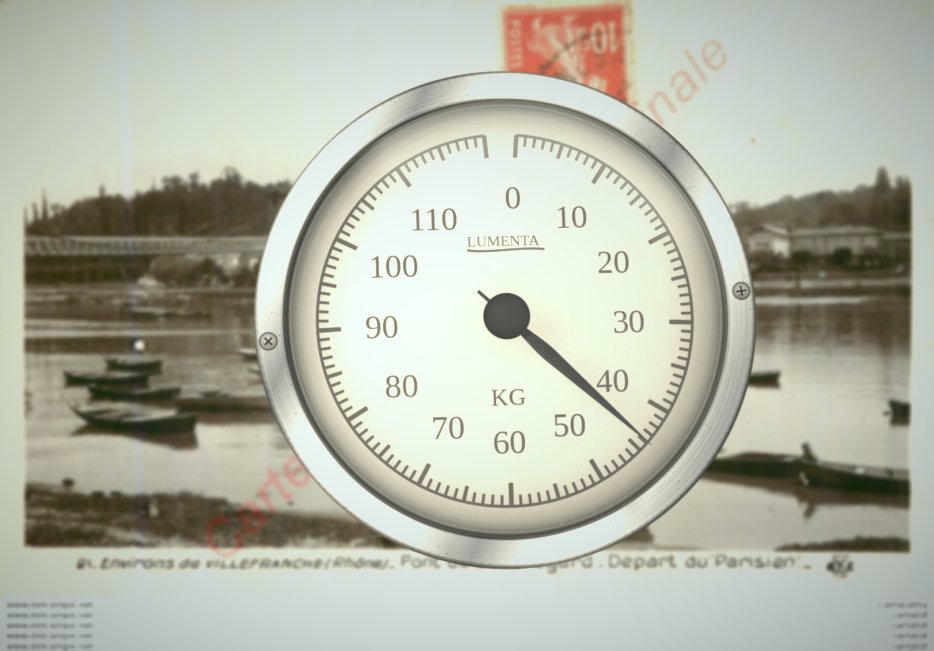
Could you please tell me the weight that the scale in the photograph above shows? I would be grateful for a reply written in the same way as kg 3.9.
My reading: kg 44
